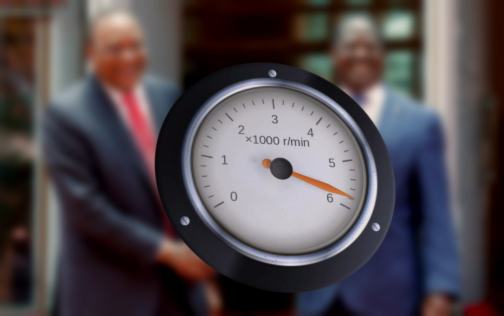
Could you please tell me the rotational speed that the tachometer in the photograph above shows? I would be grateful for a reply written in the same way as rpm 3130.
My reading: rpm 5800
